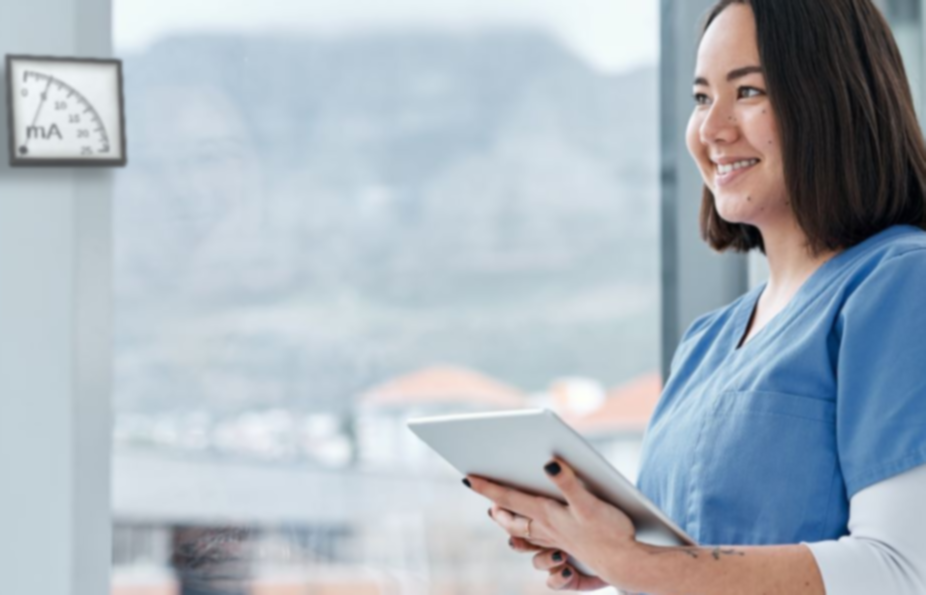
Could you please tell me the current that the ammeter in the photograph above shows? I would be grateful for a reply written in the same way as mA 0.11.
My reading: mA 5
